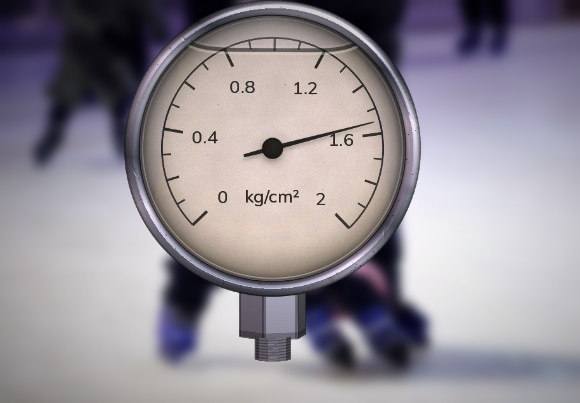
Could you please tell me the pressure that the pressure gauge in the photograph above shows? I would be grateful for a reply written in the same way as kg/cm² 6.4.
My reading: kg/cm² 1.55
